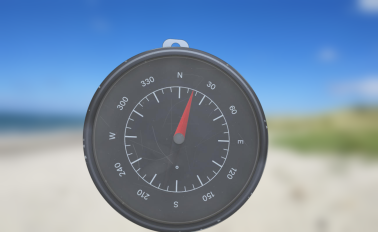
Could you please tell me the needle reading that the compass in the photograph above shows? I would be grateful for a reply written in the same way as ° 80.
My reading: ° 15
